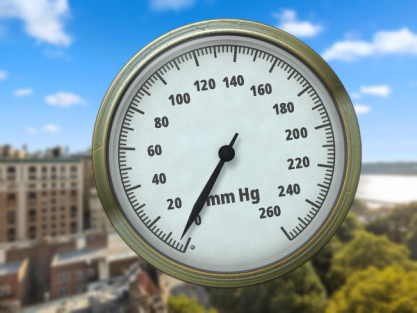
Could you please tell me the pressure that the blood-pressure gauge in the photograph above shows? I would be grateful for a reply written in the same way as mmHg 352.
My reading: mmHg 4
